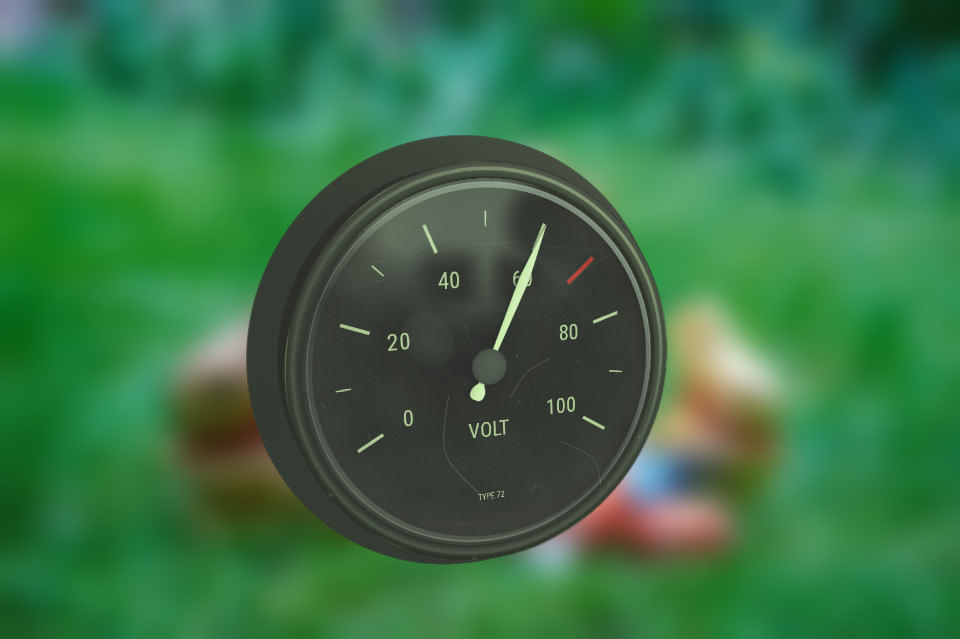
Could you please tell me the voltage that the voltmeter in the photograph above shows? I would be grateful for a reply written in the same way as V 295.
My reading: V 60
